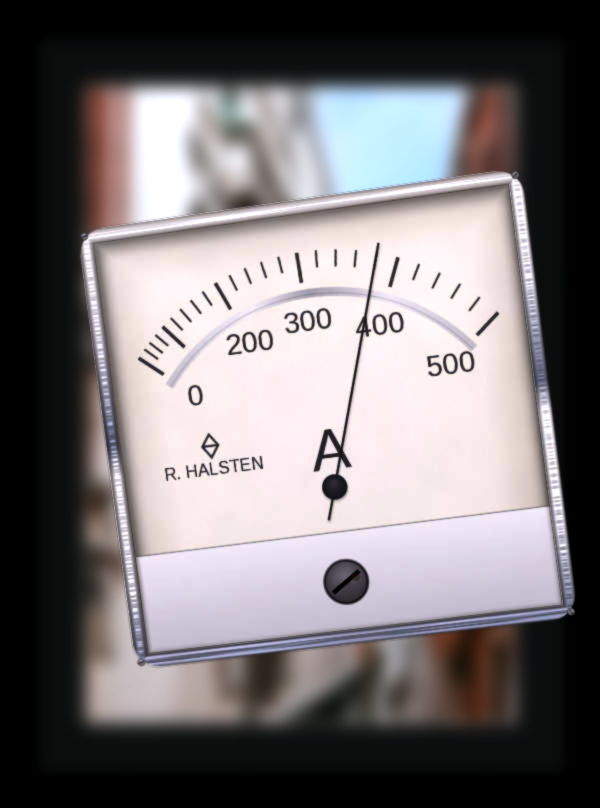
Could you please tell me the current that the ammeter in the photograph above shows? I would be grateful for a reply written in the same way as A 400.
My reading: A 380
